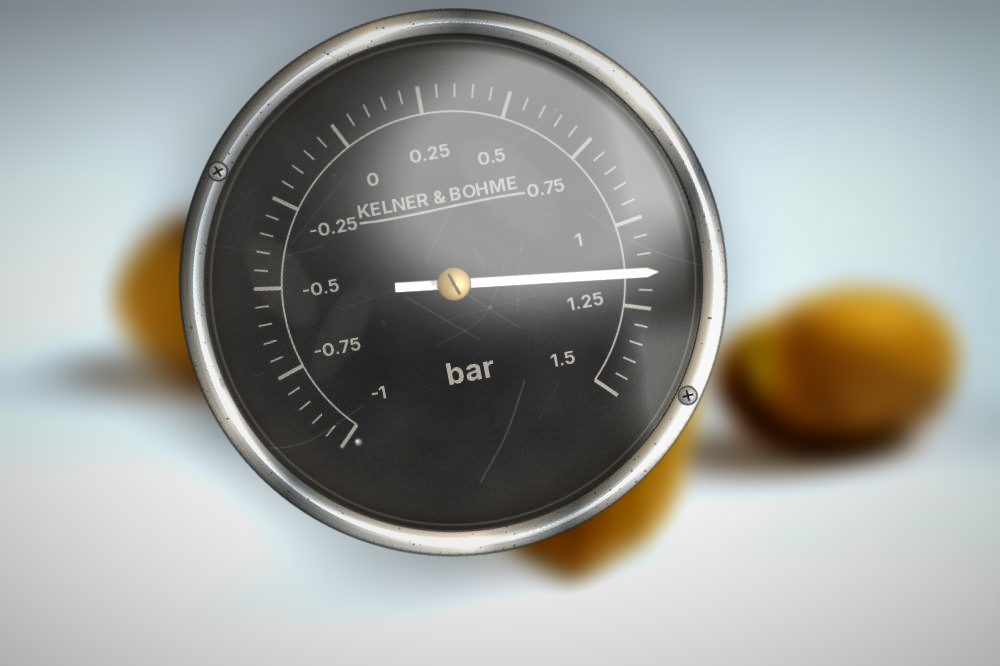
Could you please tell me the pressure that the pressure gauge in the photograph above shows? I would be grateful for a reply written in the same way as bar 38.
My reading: bar 1.15
